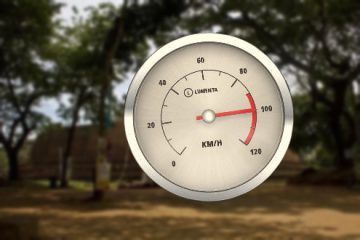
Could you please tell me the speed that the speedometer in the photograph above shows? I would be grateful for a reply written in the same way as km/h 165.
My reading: km/h 100
